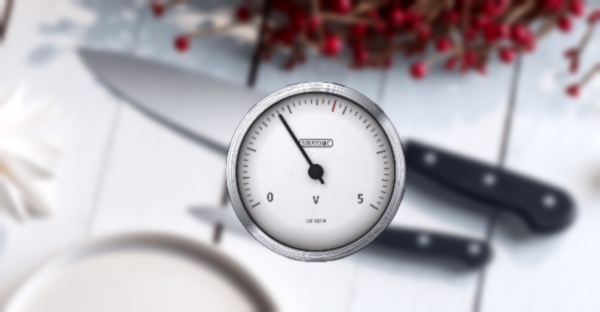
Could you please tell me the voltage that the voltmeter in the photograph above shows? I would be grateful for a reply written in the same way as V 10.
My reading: V 1.8
